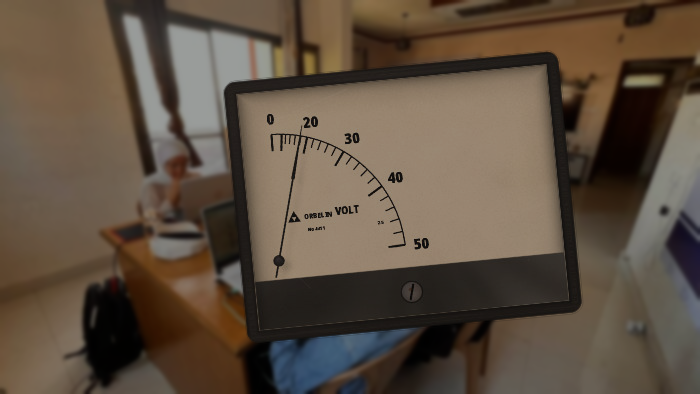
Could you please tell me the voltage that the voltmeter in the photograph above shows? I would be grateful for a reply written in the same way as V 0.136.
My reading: V 18
